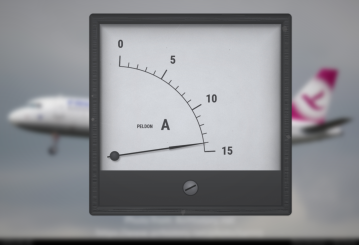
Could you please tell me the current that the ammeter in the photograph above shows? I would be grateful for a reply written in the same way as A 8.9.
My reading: A 14
